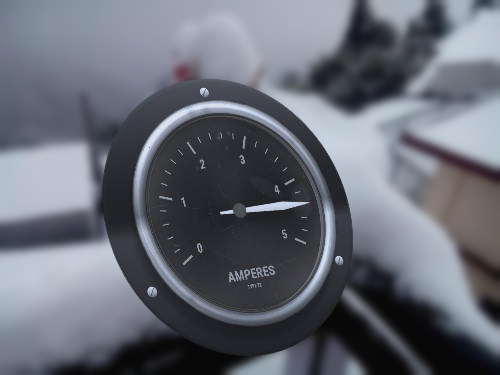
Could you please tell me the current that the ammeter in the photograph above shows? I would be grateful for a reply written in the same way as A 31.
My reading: A 4.4
